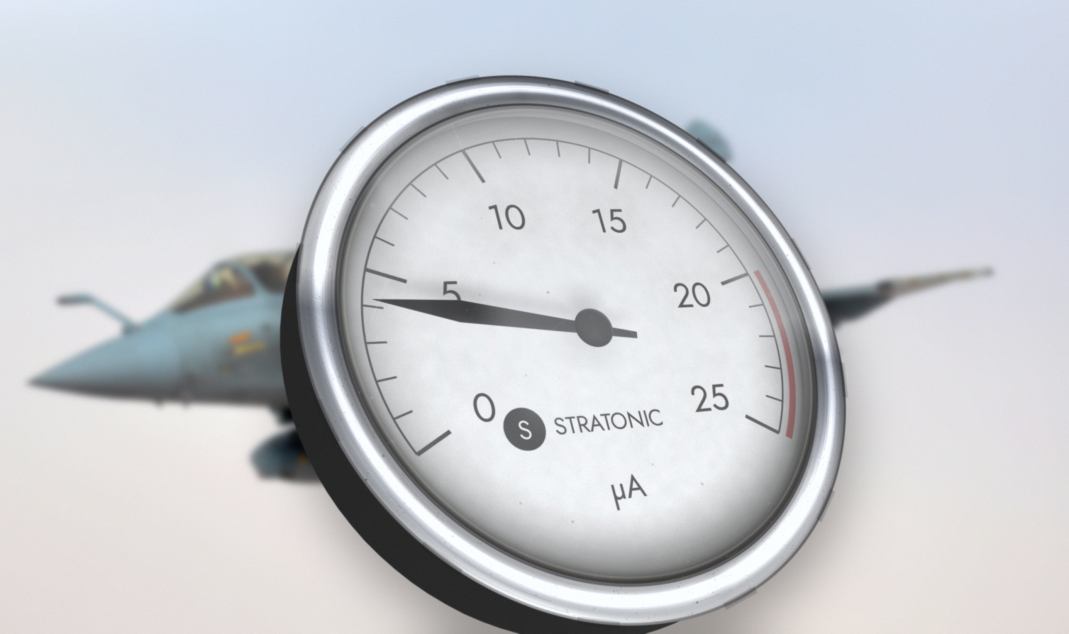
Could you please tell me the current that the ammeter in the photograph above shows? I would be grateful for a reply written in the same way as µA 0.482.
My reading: µA 4
